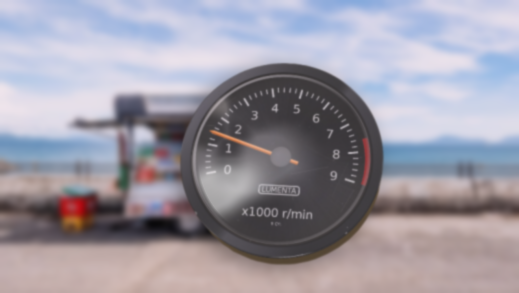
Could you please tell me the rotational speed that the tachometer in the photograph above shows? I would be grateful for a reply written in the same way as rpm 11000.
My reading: rpm 1400
